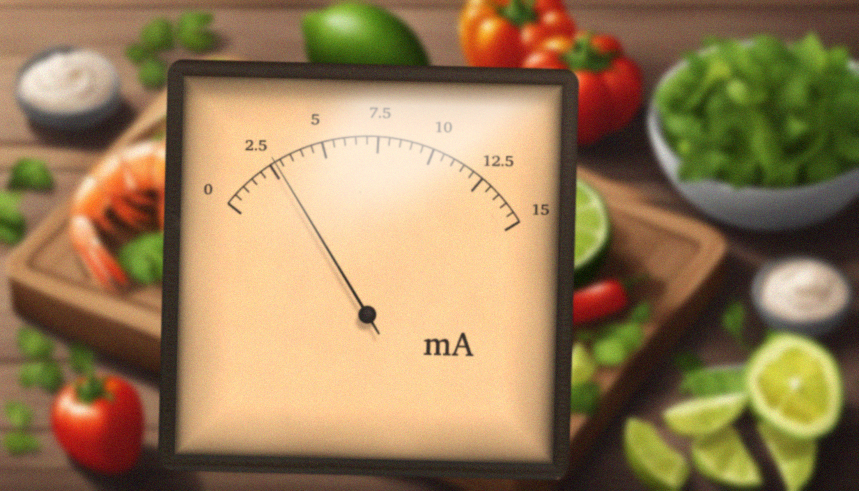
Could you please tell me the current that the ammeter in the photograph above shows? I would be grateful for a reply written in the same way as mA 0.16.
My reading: mA 2.75
